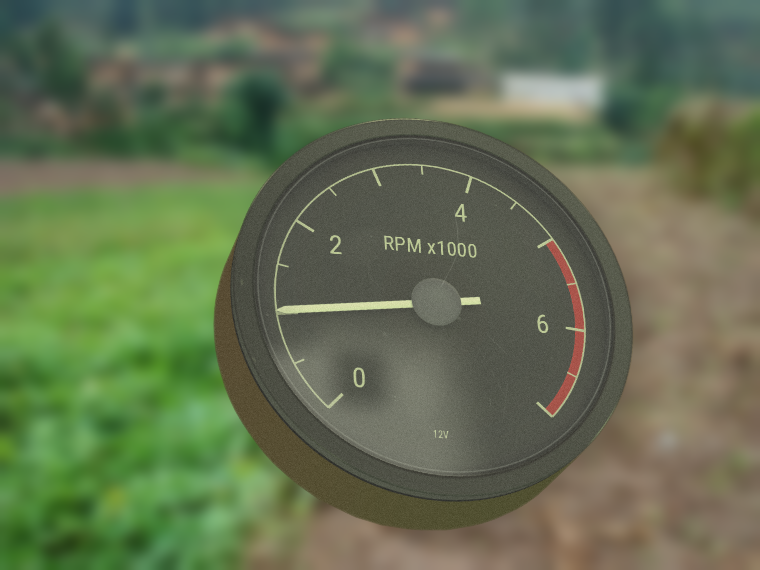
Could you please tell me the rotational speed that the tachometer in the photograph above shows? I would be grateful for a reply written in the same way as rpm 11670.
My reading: rpm 1000
